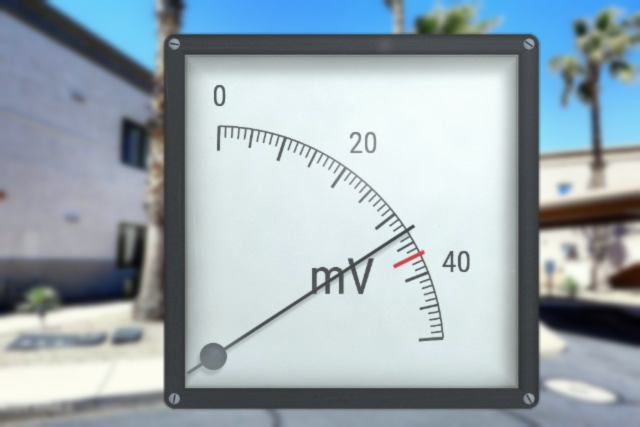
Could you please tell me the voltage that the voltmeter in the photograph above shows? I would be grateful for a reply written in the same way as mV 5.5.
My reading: mV 33
